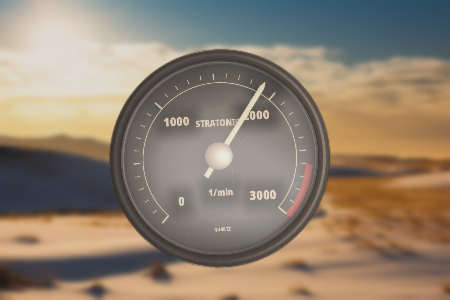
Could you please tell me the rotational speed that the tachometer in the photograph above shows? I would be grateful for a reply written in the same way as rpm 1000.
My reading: rpm 1900
